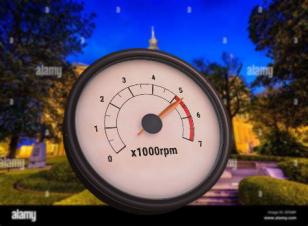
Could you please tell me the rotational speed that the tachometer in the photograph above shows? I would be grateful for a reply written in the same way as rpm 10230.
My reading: rpm 5250
